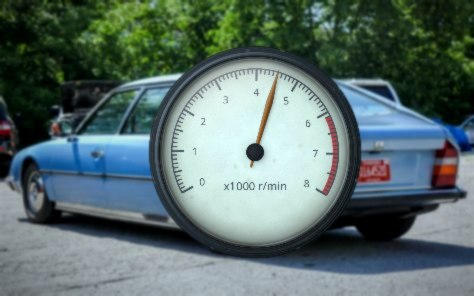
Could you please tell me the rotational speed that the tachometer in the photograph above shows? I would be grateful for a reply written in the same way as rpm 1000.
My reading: rpm 4500
